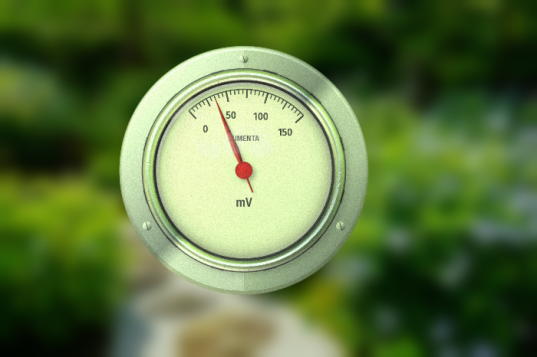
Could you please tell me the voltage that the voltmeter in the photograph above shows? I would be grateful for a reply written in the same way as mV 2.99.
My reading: mV 35
